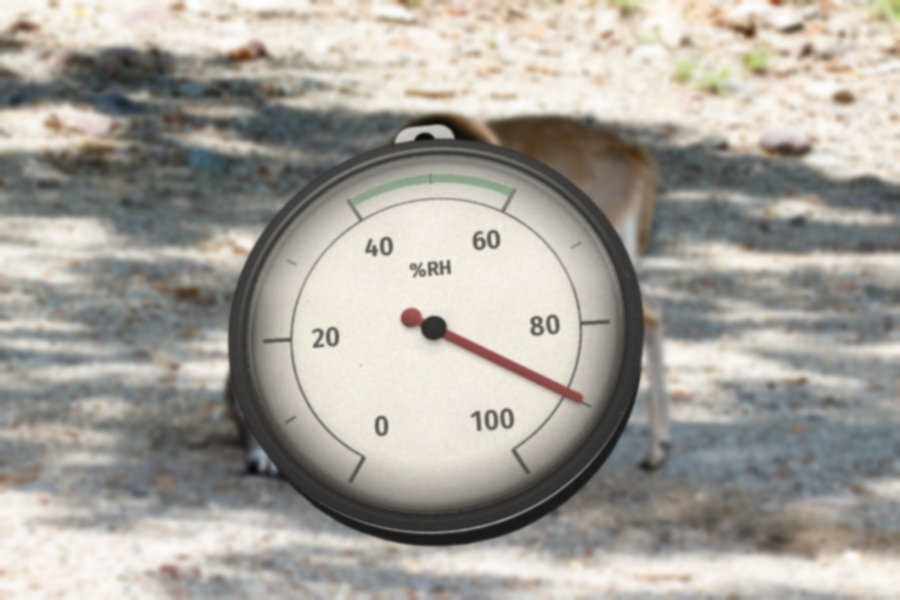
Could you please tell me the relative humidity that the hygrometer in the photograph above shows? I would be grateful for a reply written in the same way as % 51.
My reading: % 90
